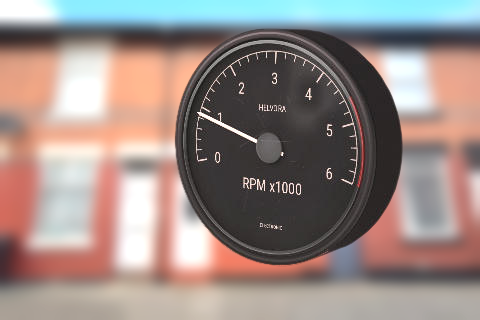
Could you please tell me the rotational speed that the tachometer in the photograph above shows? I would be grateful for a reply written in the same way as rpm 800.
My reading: rpm 900
